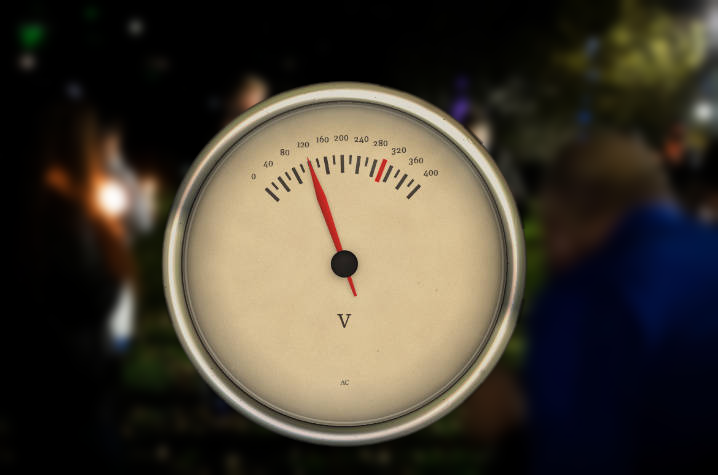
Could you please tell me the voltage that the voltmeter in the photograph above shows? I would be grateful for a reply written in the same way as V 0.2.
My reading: V 120
